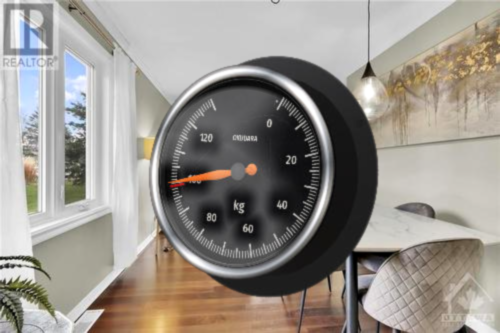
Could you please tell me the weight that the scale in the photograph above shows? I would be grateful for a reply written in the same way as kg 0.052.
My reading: kg 100
